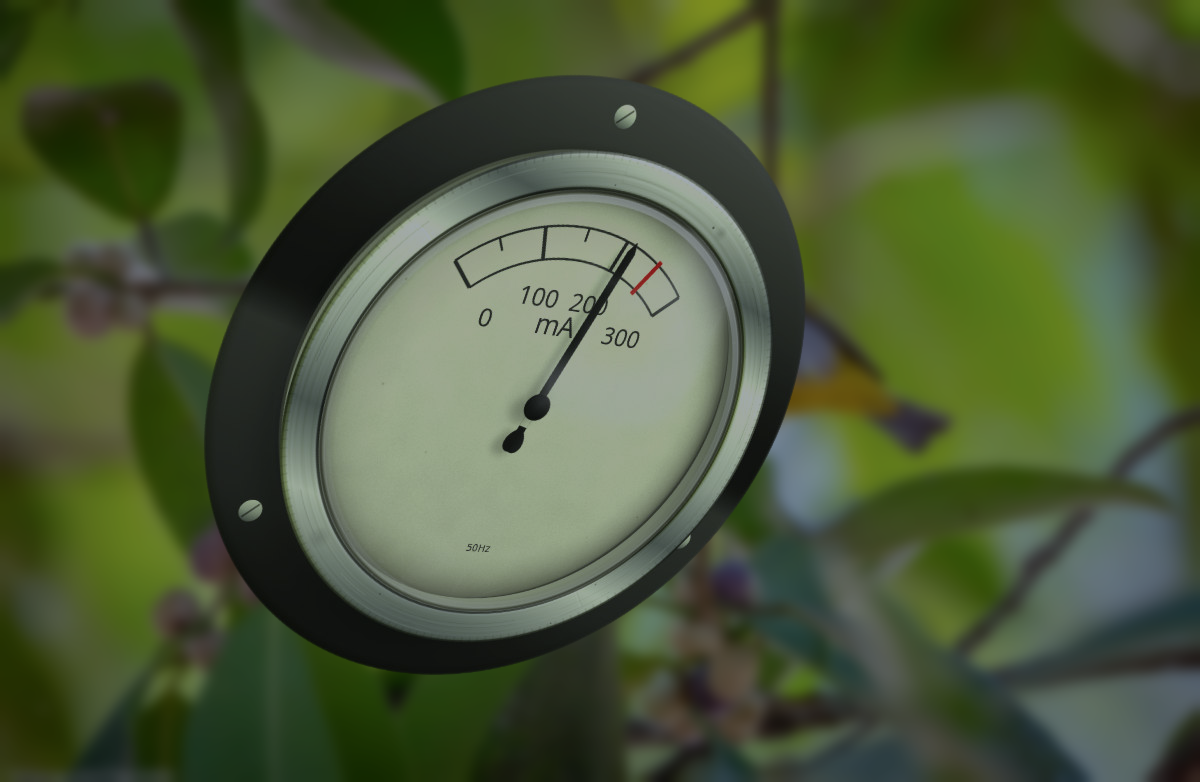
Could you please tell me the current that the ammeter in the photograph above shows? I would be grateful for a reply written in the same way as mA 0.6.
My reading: mA 200
